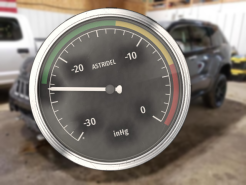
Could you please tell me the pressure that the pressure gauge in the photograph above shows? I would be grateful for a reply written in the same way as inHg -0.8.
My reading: inHg -23.5
